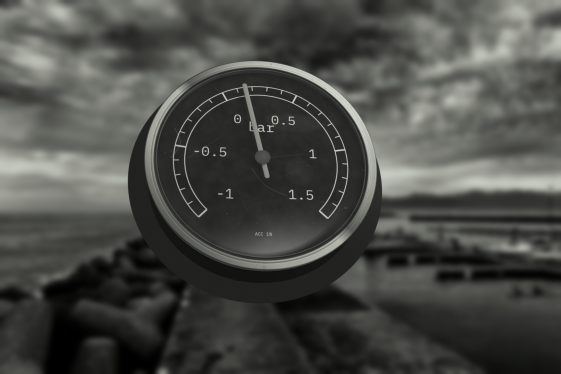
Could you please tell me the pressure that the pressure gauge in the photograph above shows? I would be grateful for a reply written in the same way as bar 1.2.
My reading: bar 0.15
